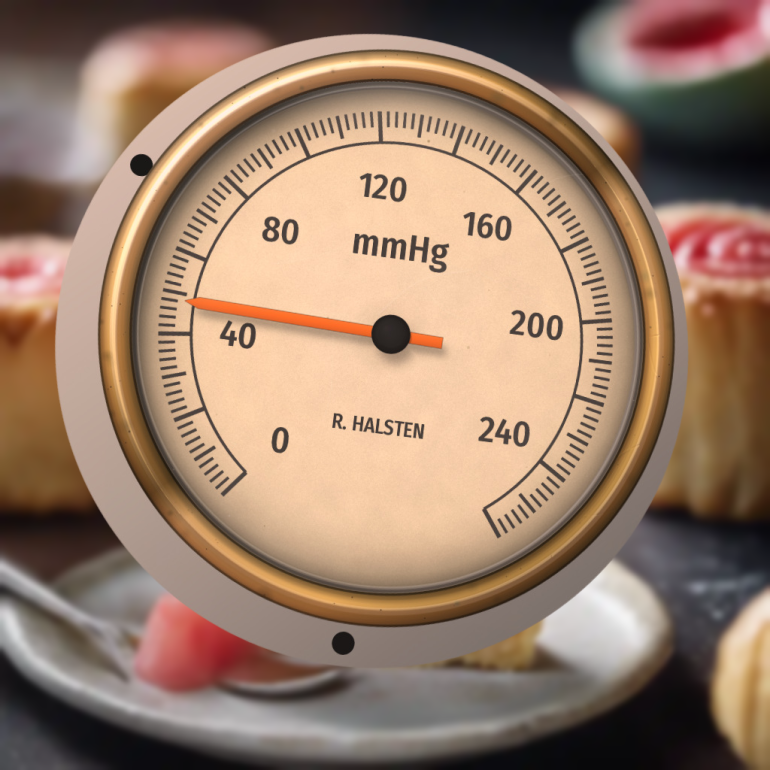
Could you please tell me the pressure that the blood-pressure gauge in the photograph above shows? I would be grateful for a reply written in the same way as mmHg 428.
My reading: mmHg 48
